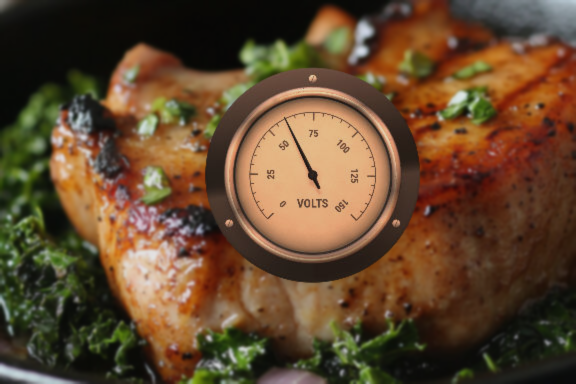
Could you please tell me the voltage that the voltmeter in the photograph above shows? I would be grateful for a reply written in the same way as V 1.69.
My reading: V 60
